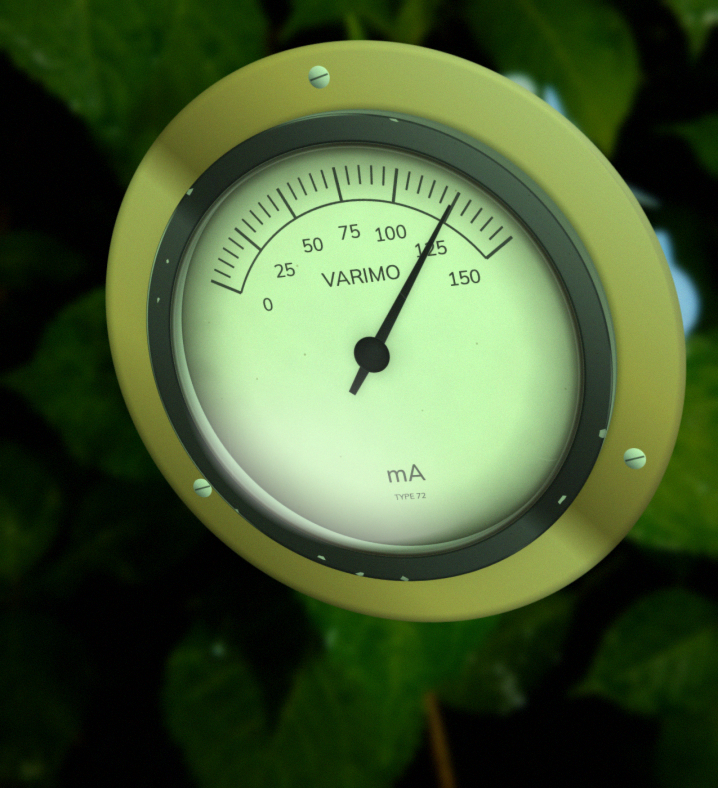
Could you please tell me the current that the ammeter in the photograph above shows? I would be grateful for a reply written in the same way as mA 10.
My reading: mA 125
